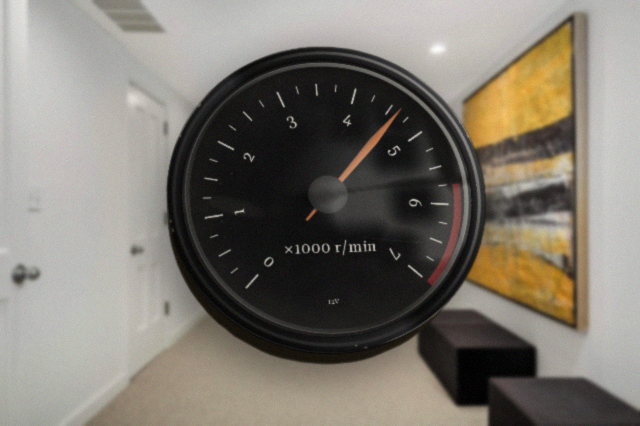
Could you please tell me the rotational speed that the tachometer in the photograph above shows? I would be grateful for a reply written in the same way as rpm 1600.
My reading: rpm 4625
